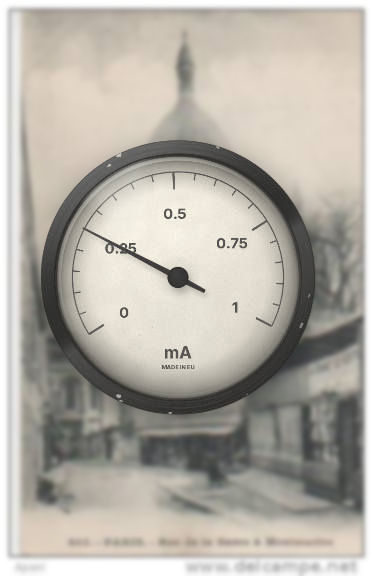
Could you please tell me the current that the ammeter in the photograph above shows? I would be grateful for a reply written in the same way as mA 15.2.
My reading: mA 0.25
